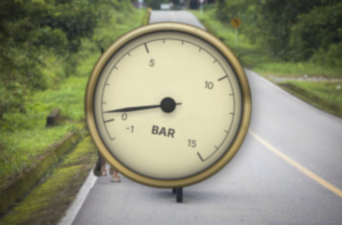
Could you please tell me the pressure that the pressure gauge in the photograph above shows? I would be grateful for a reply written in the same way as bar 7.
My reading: bar 0.5
